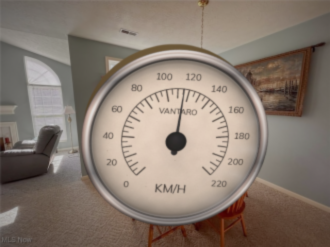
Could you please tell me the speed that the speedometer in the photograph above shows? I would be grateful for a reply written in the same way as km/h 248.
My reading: km/h 115
